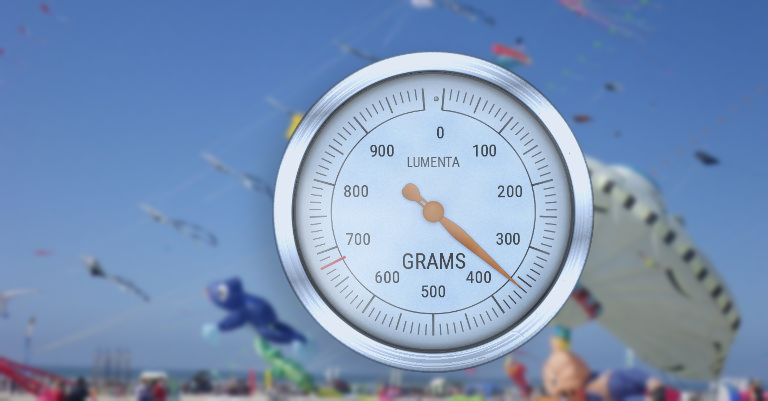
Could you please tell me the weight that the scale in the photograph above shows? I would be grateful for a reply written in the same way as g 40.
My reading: g 360
